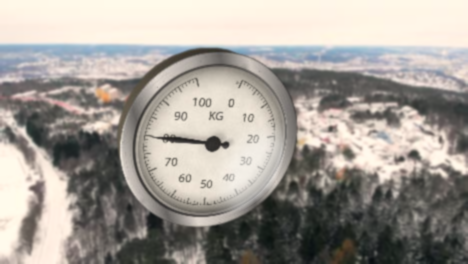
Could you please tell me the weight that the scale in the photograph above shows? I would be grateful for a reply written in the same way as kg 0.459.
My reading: kg 80
